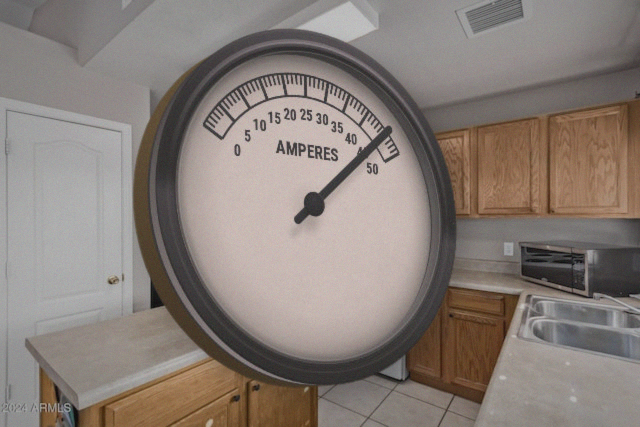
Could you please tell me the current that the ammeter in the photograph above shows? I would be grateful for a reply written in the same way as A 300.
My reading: A 45
